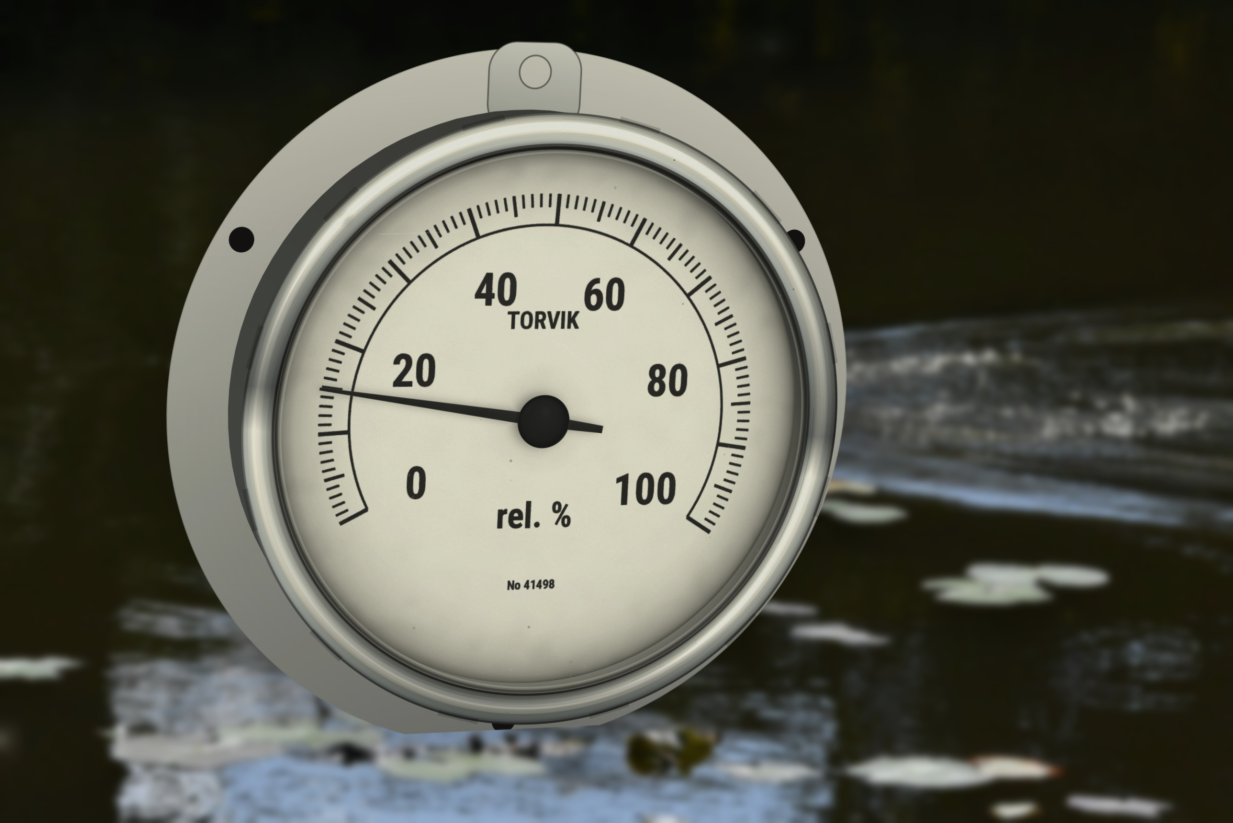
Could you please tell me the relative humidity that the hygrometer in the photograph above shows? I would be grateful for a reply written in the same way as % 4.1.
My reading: % 15
